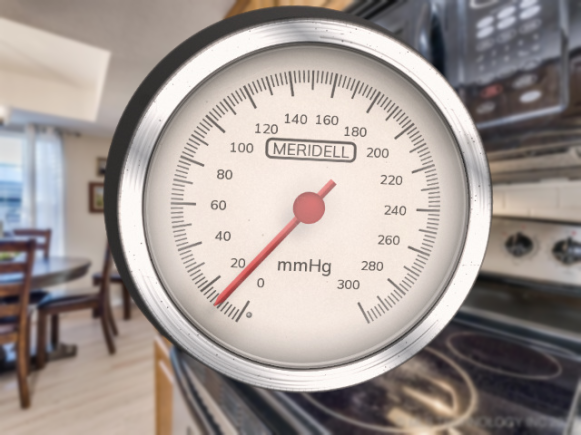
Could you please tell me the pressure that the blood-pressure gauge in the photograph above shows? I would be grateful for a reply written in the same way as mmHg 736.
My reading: mmHg 12
